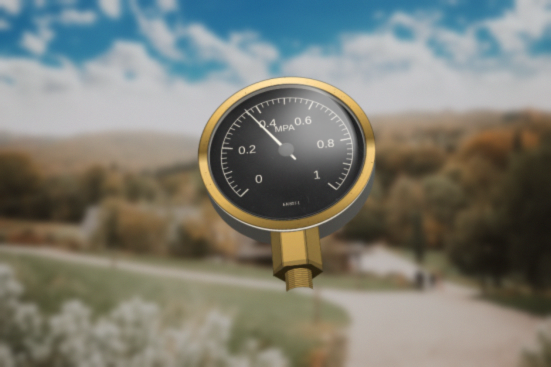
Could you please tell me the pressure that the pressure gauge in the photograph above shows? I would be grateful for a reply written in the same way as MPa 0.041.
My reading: MPa 0.36
